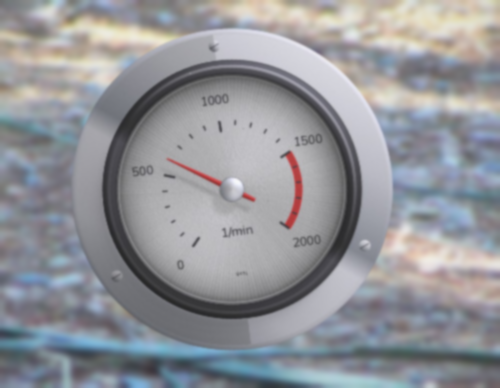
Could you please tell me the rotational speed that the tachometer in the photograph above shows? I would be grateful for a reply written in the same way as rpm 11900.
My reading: rpm 600
